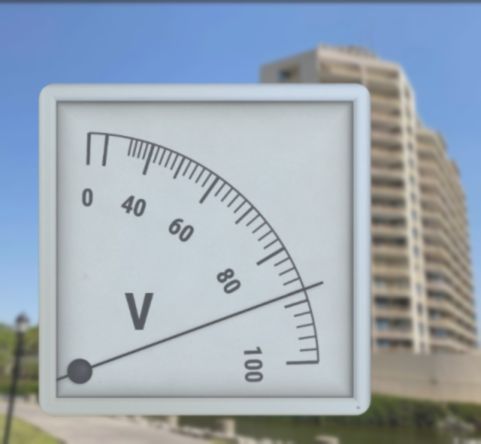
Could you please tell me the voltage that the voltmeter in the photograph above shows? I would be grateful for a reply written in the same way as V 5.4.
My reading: V 88
